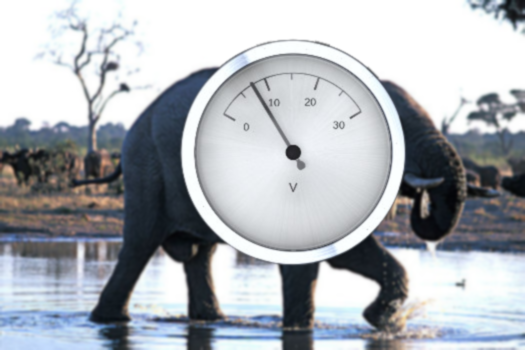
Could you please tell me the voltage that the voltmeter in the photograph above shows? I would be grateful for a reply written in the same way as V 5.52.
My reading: V 7.5
